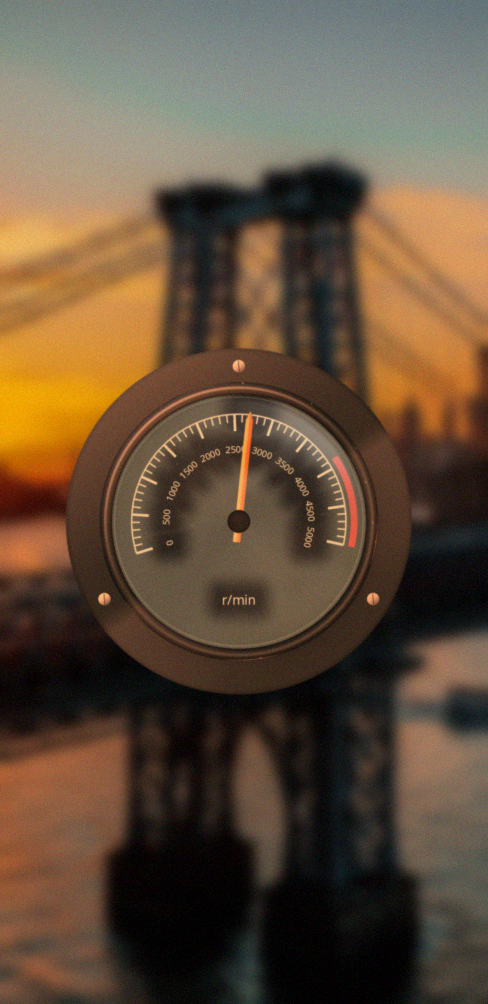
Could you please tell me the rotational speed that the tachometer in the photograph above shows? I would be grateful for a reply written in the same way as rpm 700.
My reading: rpm 2700
